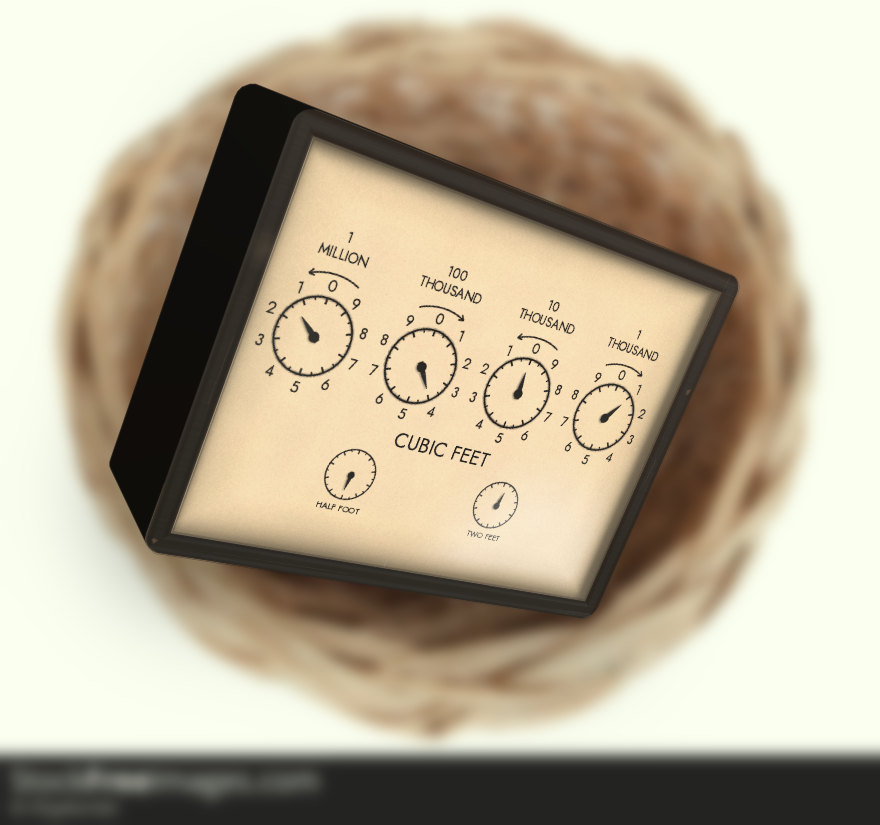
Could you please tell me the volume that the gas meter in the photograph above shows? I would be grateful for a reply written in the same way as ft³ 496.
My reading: ft³ 140100
